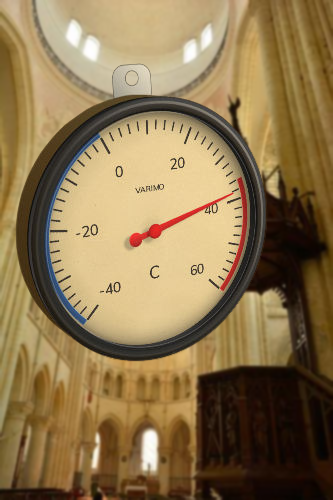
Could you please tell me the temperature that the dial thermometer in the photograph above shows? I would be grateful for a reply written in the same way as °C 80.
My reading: °C 38
